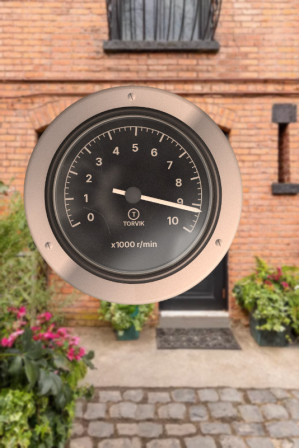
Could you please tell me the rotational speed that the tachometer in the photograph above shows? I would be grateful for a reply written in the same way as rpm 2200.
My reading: rpm 9200
